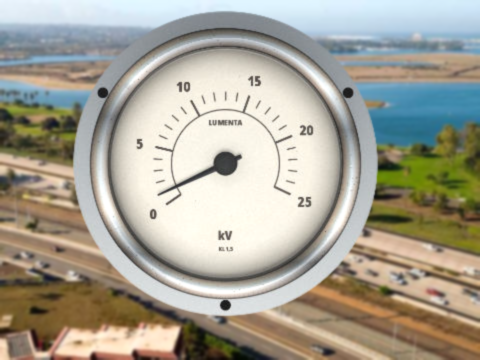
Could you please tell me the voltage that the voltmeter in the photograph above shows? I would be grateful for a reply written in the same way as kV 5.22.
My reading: kV 1
